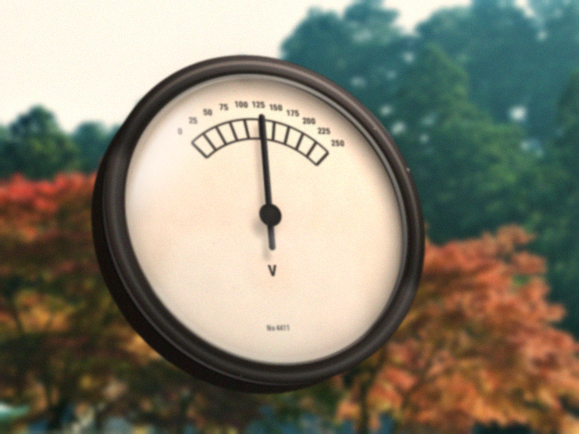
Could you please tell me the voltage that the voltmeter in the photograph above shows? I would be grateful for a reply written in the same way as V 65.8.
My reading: V 125
